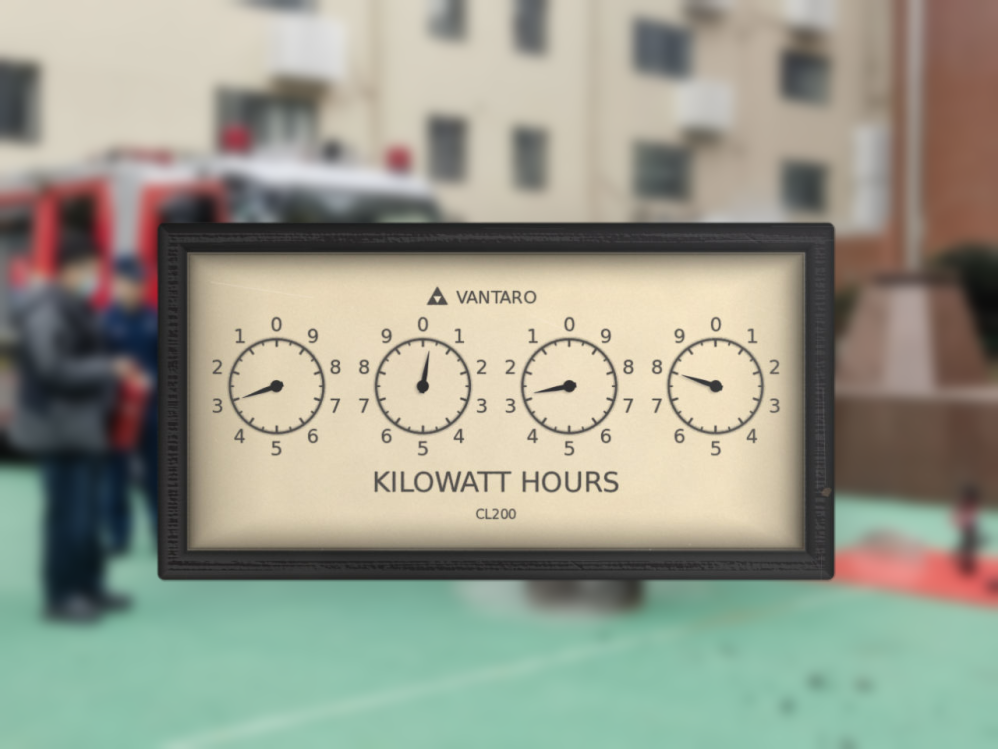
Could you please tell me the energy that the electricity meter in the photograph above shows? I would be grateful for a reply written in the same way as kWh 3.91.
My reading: kWh 3028
